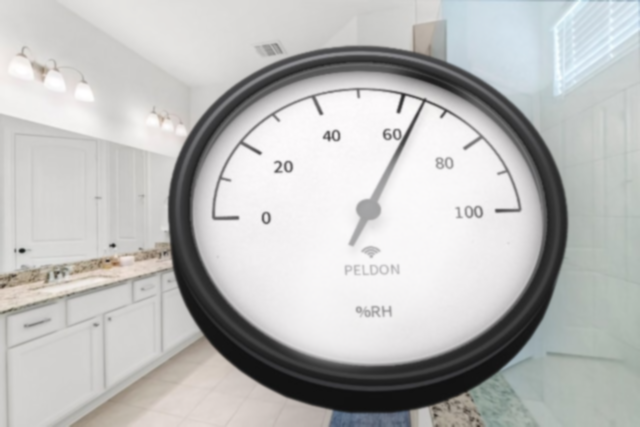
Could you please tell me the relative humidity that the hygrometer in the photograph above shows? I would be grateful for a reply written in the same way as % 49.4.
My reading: % 65
